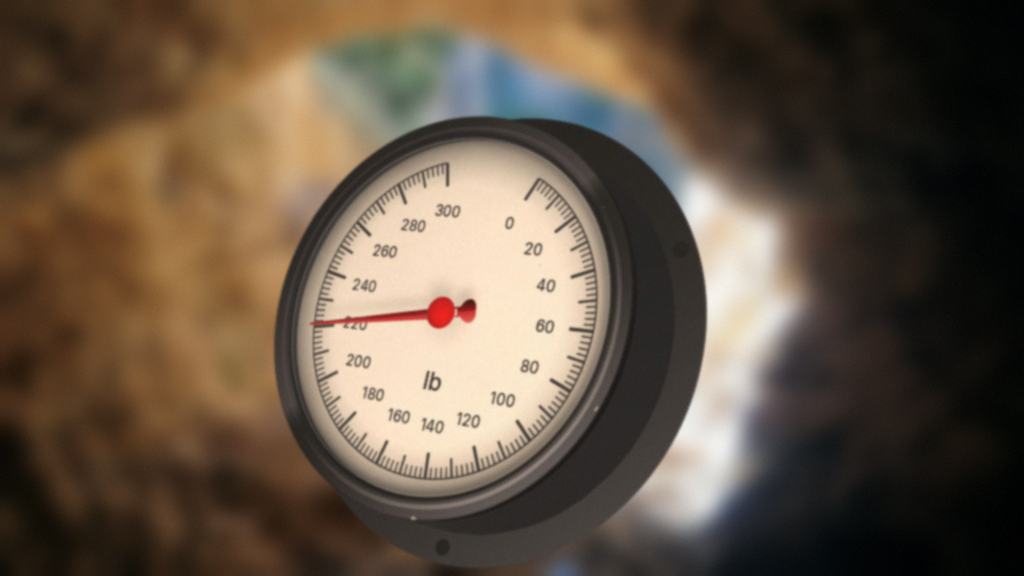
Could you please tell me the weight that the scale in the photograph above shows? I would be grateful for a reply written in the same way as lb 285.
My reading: lb 220
